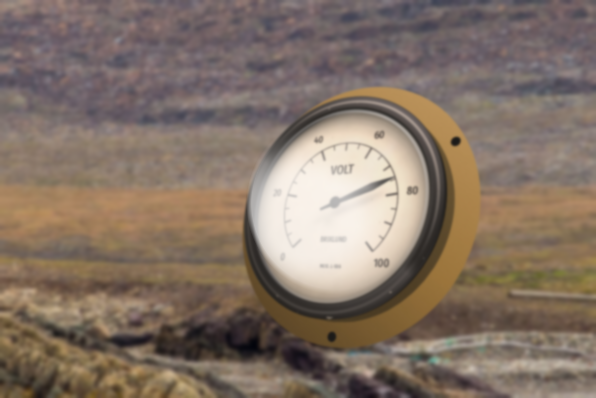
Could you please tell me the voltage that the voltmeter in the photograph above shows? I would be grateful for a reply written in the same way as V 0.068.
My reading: V 75
